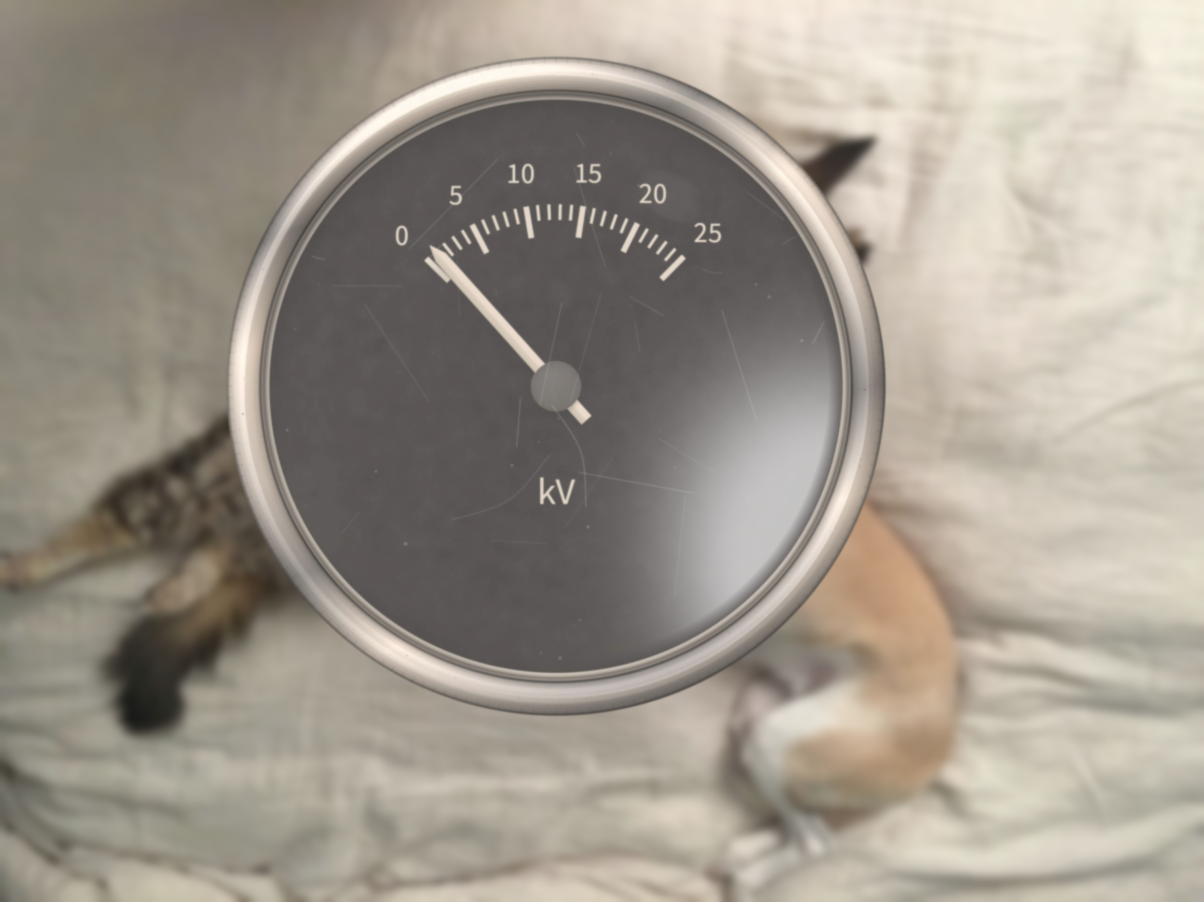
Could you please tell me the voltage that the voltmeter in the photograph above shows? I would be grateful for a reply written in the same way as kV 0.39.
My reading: kV 1
